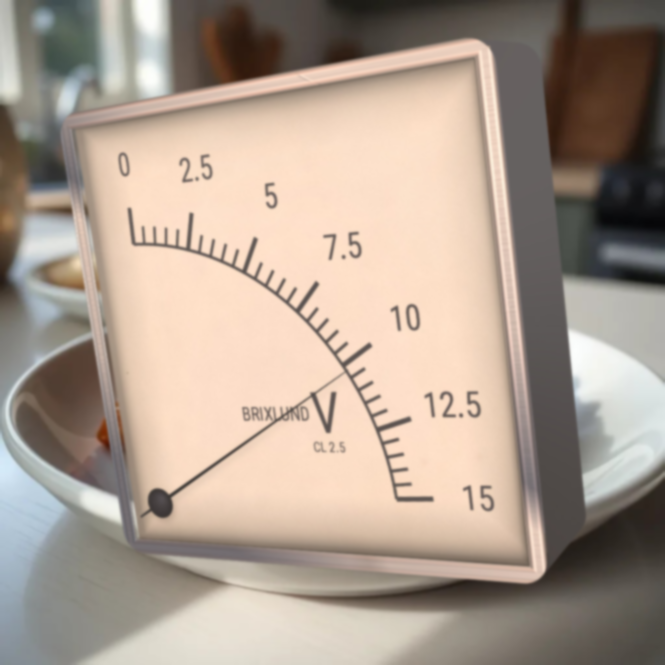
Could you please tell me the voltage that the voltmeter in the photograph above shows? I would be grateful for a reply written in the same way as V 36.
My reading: V 10.25
